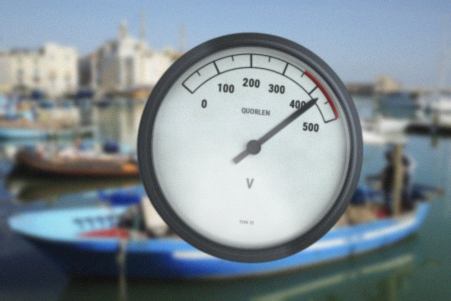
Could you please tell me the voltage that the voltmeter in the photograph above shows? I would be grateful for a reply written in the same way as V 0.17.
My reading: V 425
